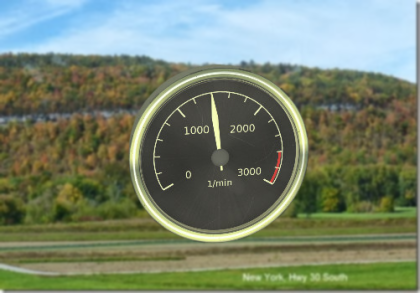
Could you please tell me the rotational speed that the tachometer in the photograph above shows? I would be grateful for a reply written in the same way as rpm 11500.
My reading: rpm 1400
